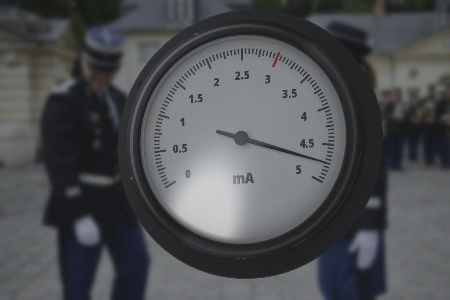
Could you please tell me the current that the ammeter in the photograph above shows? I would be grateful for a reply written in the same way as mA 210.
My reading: mA 4.75
